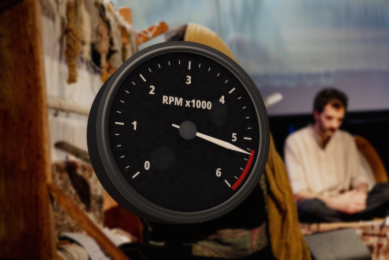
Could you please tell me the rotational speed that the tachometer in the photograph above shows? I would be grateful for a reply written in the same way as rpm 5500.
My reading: rpm 5300
